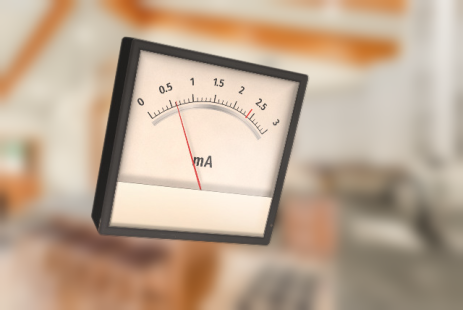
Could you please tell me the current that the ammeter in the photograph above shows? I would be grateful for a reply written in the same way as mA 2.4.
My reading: mA 0.6
